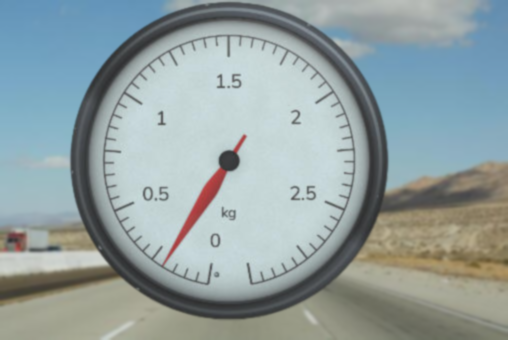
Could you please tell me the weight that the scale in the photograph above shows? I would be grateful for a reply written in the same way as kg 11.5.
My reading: kg 0.2
